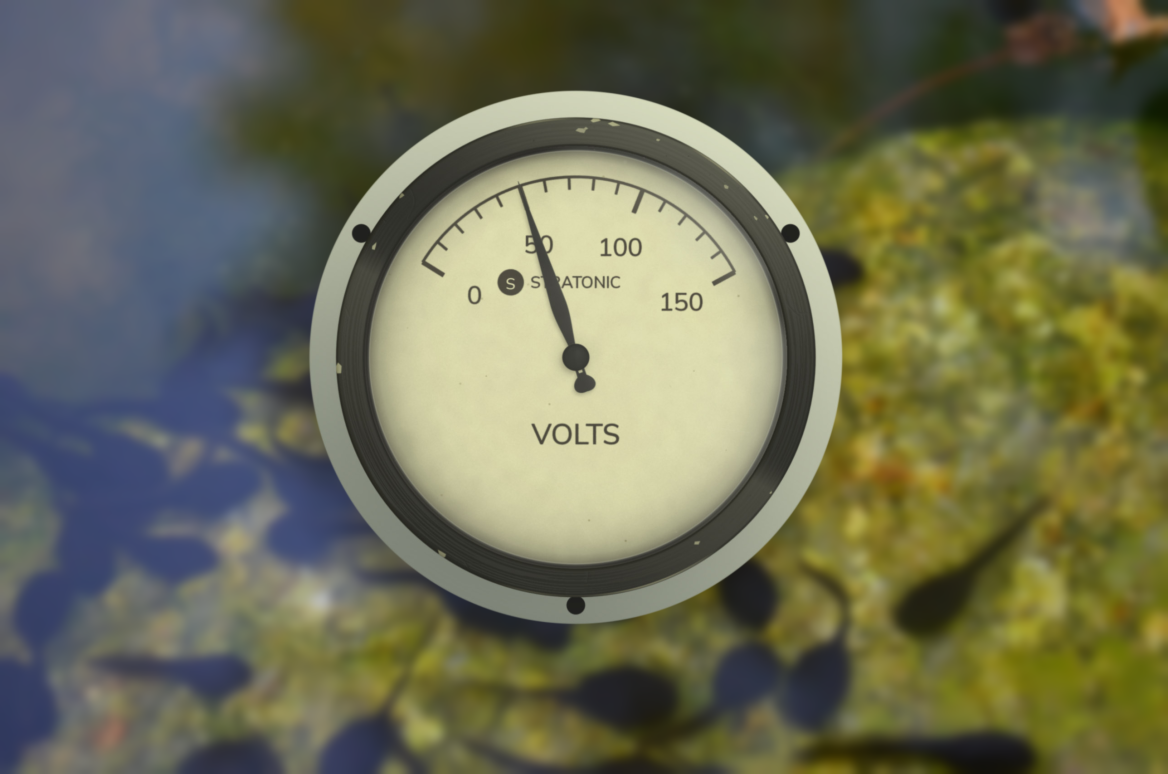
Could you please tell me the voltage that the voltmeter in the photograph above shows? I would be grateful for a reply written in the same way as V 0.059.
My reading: V 50
